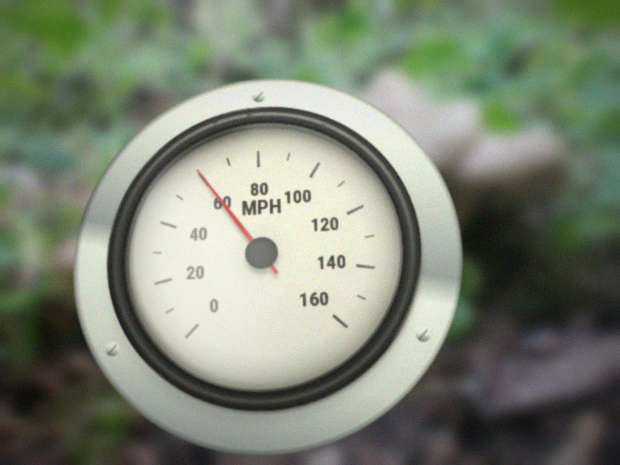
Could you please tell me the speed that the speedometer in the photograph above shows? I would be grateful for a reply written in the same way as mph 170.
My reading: mph 60
